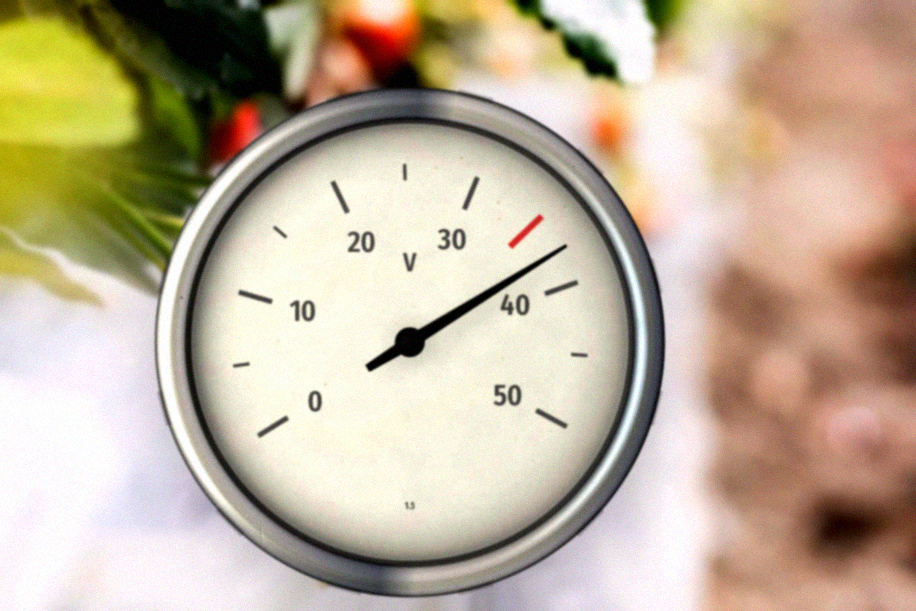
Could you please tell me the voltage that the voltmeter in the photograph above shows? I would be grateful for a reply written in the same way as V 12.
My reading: V 37.5
